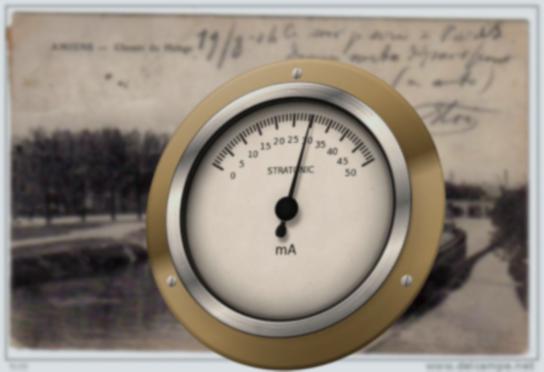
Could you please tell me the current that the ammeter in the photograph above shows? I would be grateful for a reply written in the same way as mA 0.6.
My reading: mA 30
